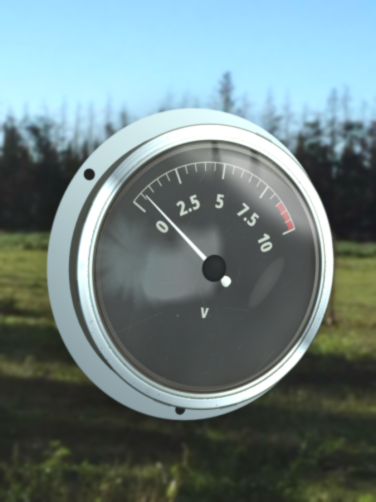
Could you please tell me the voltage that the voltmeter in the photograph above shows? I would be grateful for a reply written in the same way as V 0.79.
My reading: V 0.5
